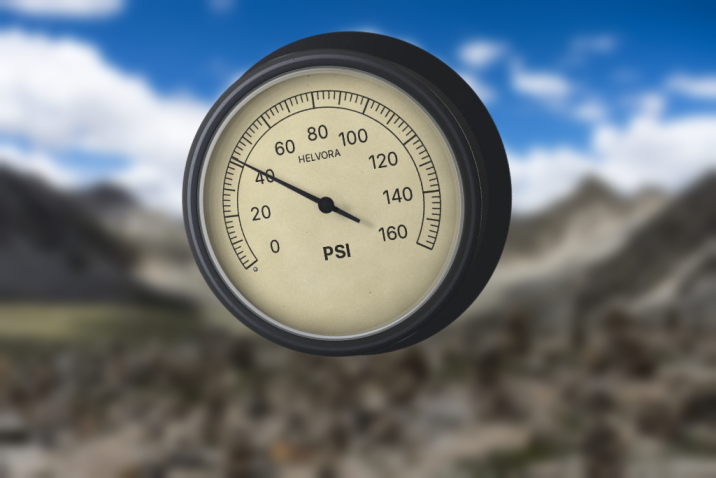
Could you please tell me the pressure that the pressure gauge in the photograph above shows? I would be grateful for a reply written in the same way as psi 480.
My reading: psi 42
